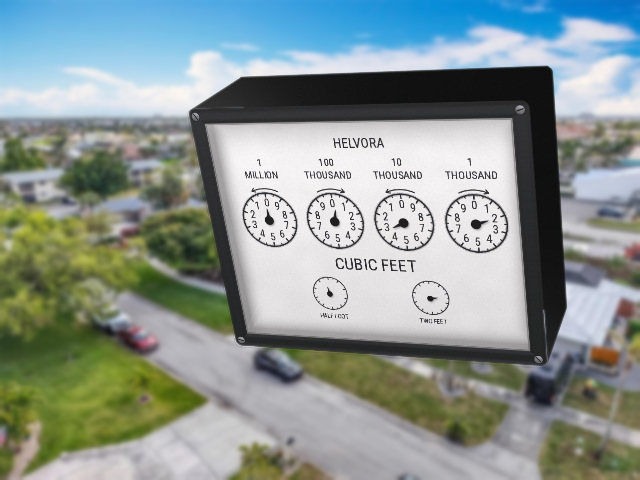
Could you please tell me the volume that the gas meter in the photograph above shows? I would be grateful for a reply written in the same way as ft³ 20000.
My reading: ft³ 3200
